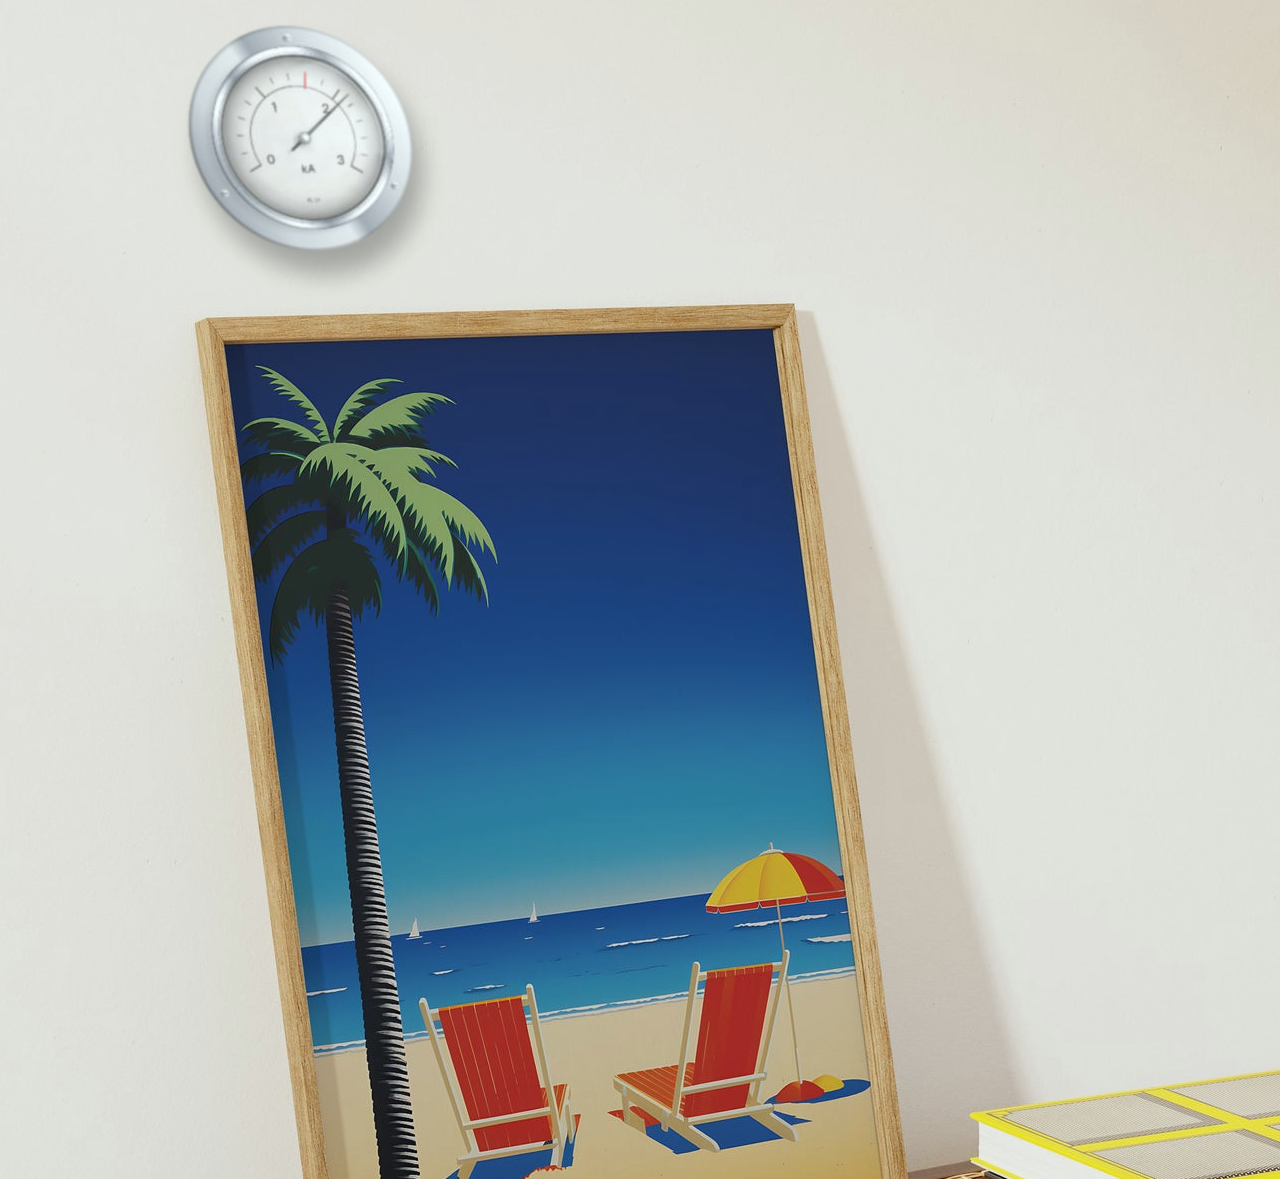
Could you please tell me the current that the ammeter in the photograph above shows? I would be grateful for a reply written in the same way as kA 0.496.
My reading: kA 2.1
